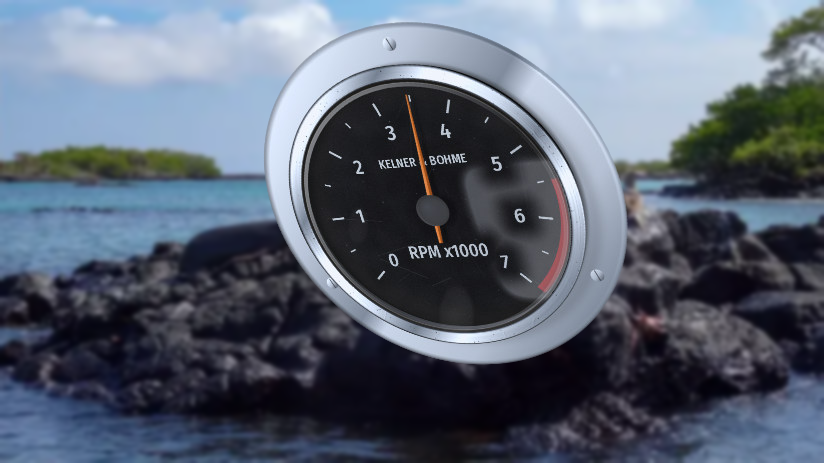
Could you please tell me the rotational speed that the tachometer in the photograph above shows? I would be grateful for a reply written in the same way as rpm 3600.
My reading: rpm 3500
